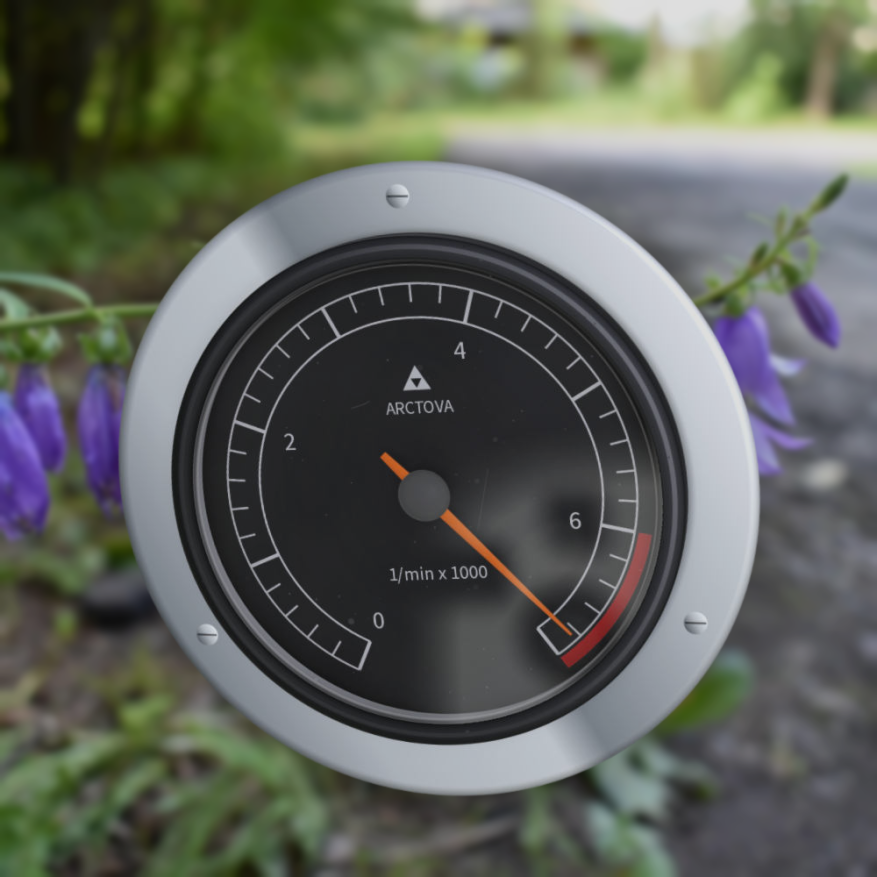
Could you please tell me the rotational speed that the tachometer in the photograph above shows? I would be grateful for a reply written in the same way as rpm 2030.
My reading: rpm 6800
